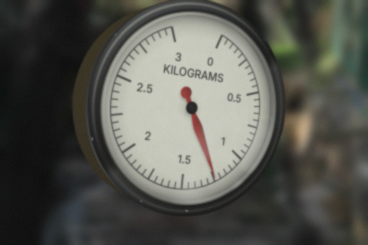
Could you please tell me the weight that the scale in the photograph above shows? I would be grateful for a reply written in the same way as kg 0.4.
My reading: kg 1.25
